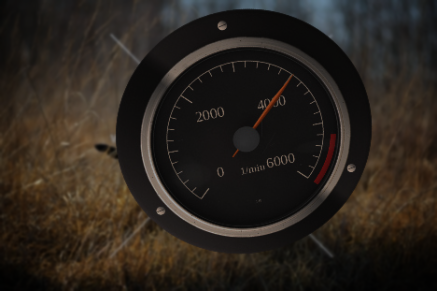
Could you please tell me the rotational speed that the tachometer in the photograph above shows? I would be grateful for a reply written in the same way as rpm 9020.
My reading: rpm 4000
